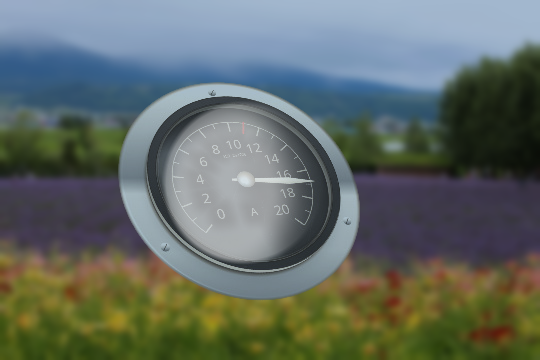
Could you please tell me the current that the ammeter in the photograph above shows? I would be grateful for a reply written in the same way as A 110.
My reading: A 17
